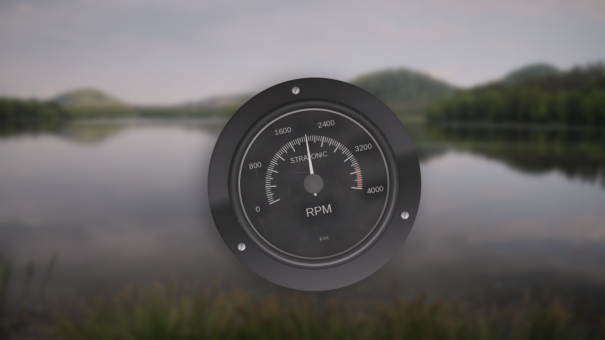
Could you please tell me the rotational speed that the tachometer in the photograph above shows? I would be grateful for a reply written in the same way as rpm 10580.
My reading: rpm 2000
